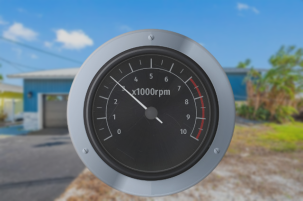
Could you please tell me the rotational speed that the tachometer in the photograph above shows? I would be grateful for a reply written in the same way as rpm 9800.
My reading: rpm 3000
